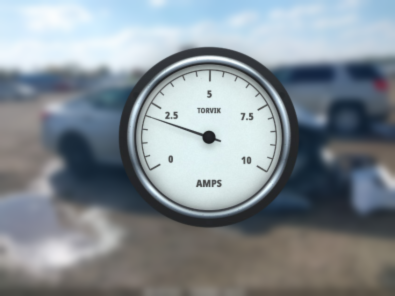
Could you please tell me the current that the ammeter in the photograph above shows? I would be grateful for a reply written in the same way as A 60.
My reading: A 2
